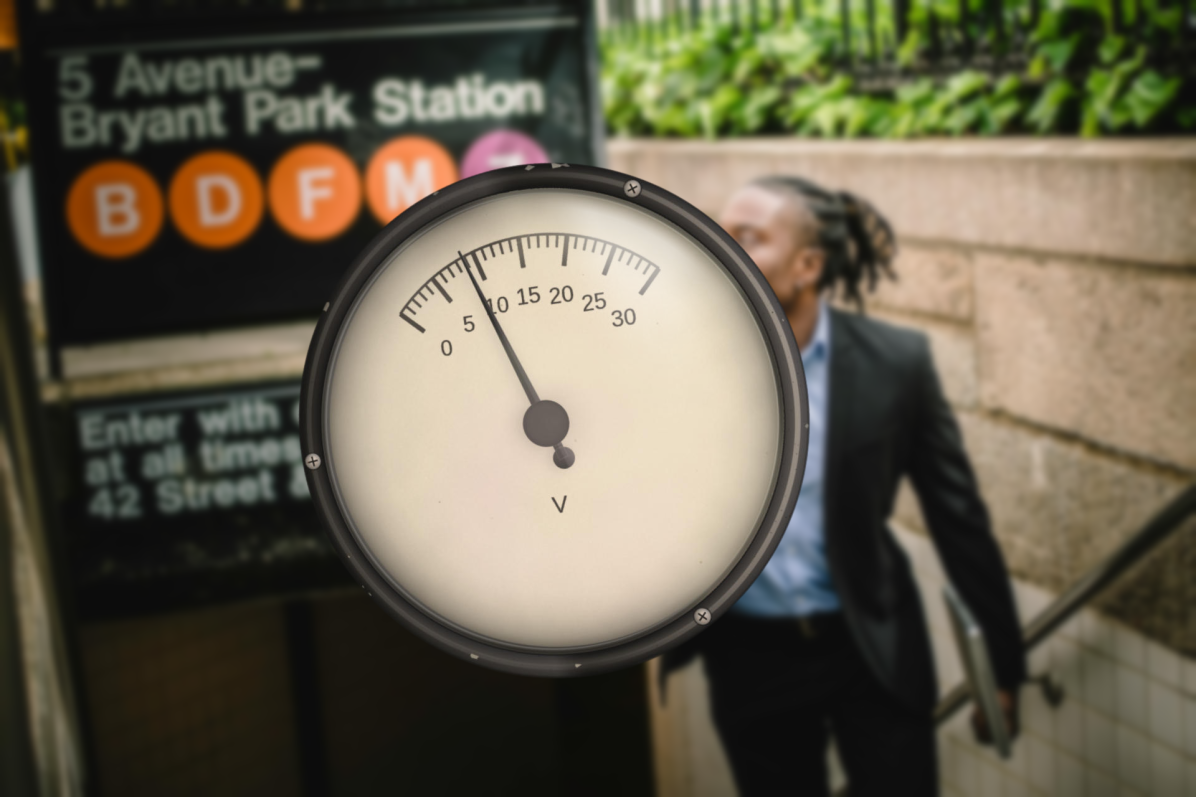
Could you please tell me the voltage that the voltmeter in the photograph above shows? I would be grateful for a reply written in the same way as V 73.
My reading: V 9
